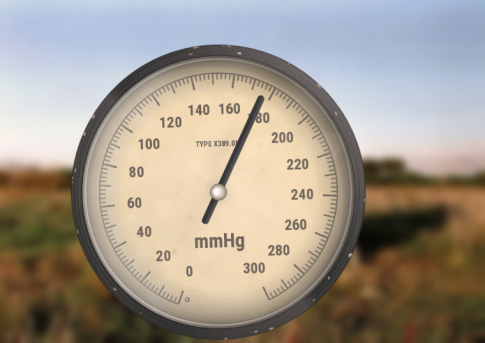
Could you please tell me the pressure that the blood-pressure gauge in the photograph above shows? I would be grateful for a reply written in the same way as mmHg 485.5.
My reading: mmHg 176
